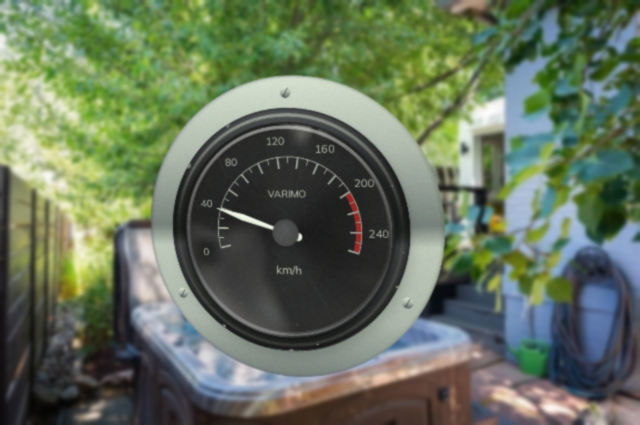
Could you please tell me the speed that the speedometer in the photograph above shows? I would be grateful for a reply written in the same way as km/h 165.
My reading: km/h 40
